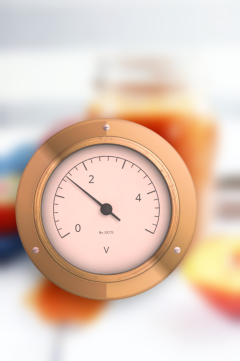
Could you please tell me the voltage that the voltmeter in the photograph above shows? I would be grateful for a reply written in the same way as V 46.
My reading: V 1.5
